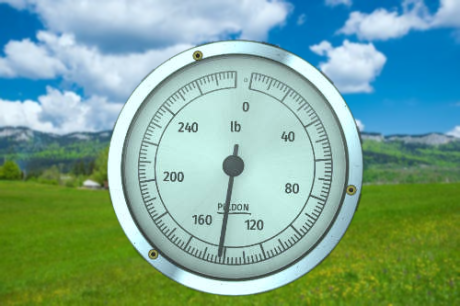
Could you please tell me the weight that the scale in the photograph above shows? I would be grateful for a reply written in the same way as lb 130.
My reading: lb 142
